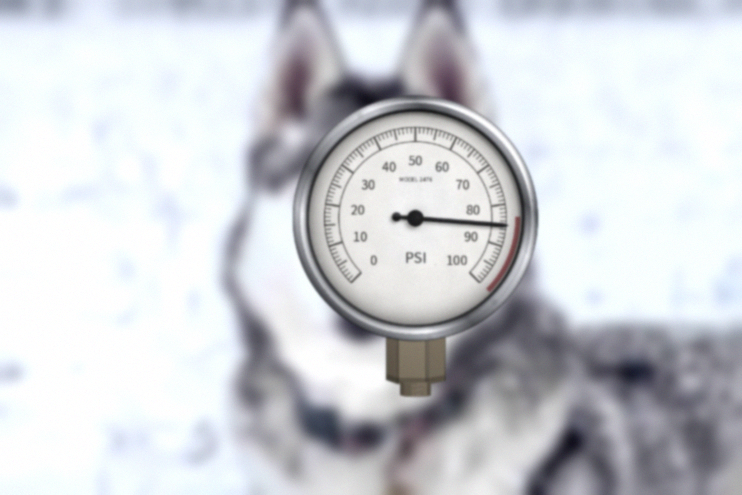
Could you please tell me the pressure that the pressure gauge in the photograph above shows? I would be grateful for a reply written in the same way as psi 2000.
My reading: psi 85
